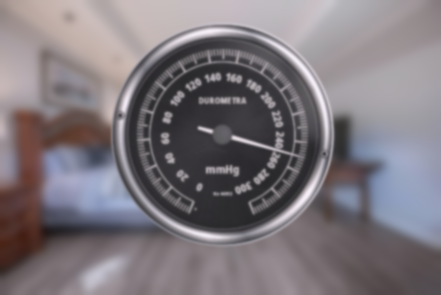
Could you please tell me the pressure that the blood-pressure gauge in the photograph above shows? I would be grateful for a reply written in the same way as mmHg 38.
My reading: mmHg 250
